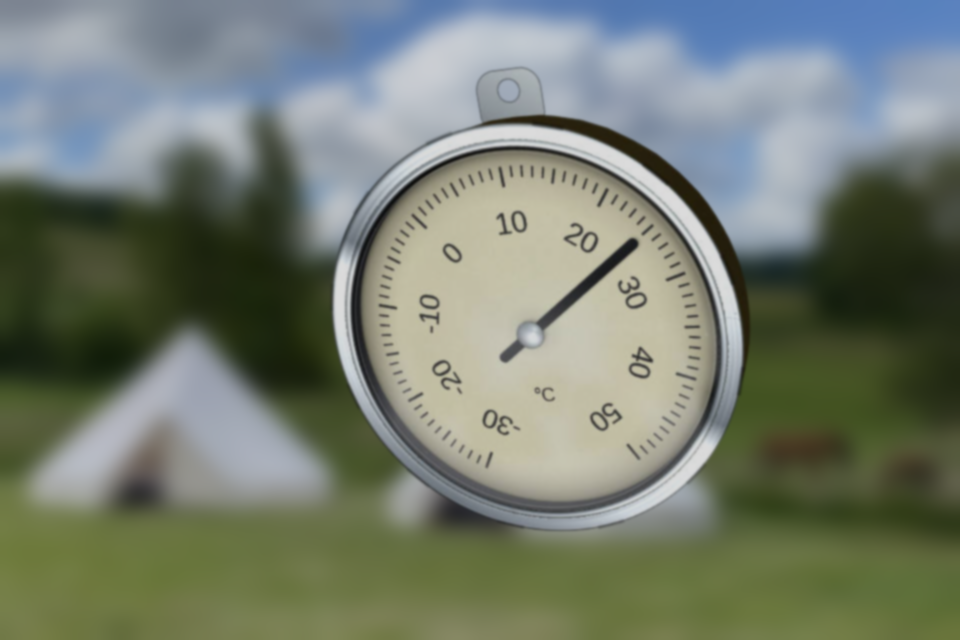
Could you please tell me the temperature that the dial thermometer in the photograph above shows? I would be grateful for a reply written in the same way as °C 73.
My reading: °C 25
